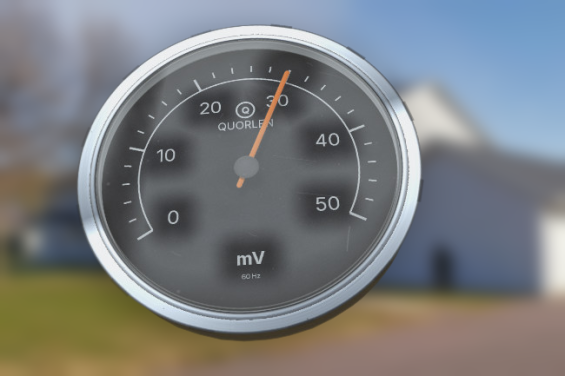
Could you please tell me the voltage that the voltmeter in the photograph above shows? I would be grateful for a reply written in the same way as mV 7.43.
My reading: mV 30
